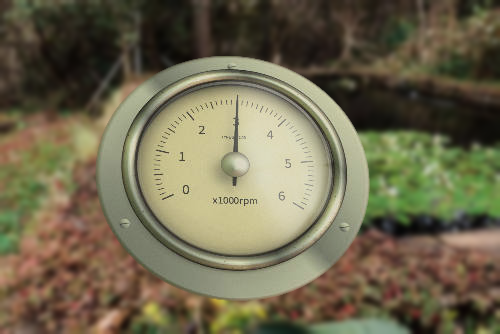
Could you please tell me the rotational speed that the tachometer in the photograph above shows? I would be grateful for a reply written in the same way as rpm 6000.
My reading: rpm 3000
